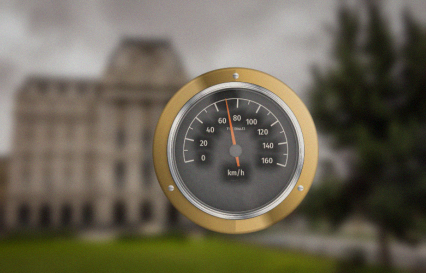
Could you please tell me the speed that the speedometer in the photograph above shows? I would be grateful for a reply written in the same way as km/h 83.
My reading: km/h 70
